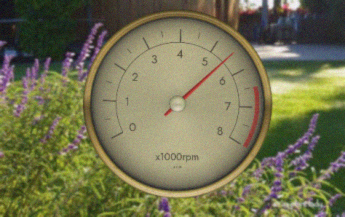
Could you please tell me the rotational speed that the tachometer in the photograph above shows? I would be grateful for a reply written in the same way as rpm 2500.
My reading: rpm 5500
